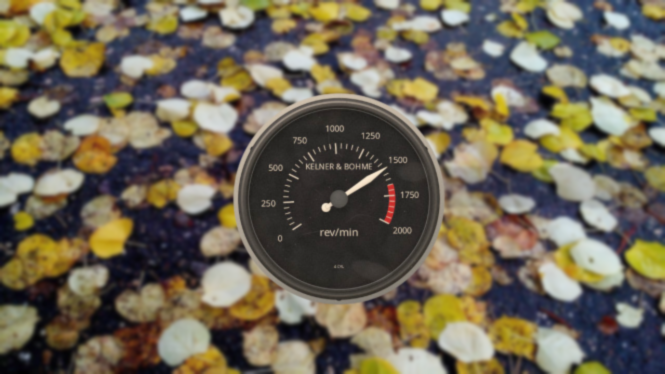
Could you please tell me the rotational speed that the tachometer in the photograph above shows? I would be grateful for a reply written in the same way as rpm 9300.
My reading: rpm 1500
